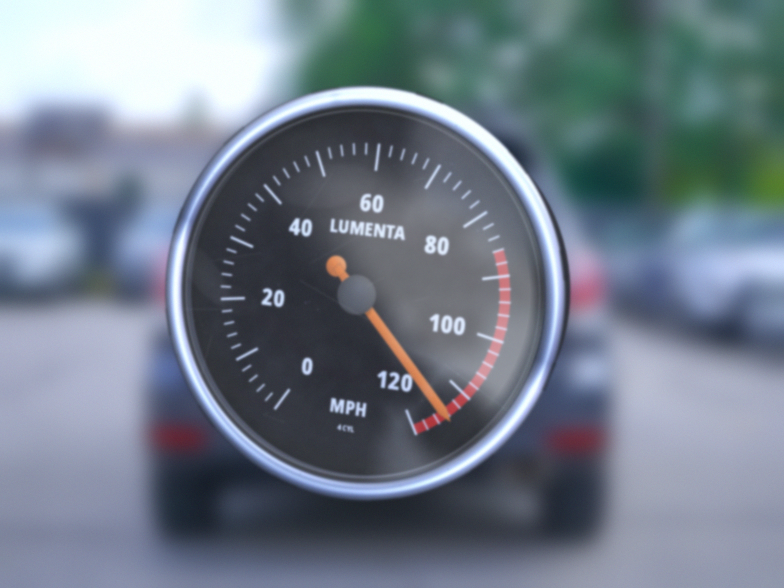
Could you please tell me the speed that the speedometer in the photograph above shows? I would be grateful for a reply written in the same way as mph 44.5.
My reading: mph 114
